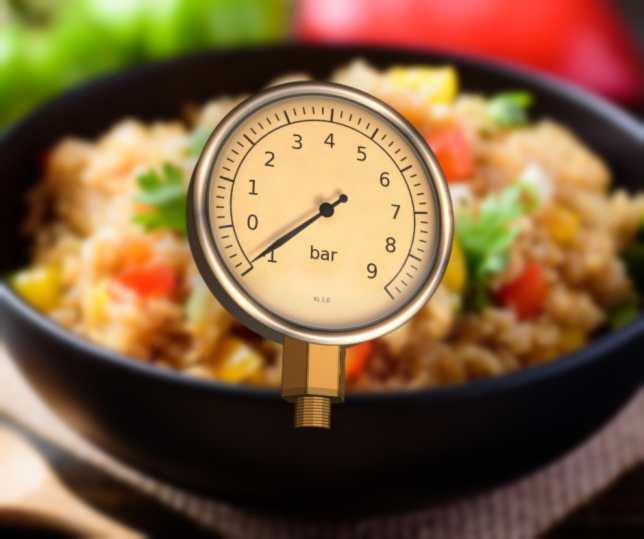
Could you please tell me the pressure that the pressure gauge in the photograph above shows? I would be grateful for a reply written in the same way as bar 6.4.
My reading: bar -0.9
